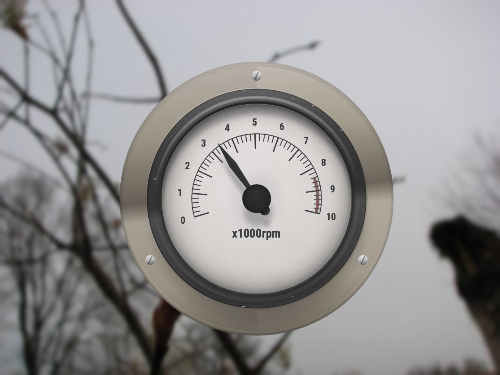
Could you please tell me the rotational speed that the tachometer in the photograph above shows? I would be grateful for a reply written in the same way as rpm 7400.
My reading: rpm 3400
